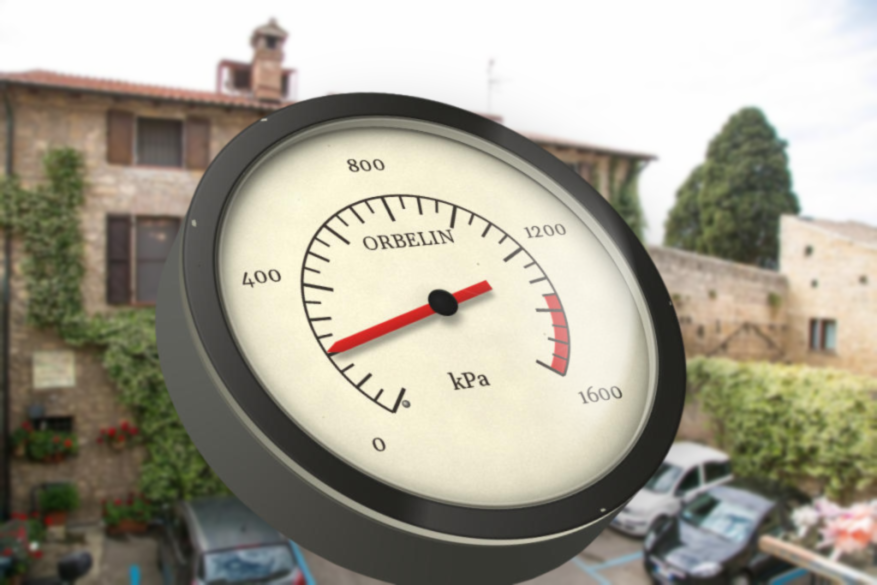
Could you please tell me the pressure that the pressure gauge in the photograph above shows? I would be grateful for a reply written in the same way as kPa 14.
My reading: kPa 200
